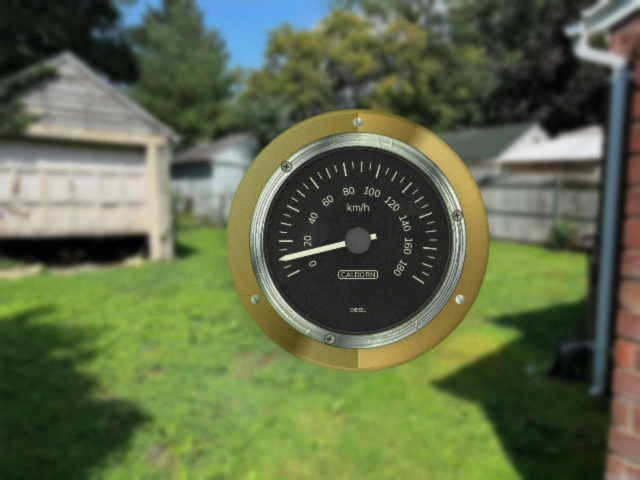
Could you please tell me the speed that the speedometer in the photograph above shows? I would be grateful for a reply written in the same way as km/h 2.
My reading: km/h 10
